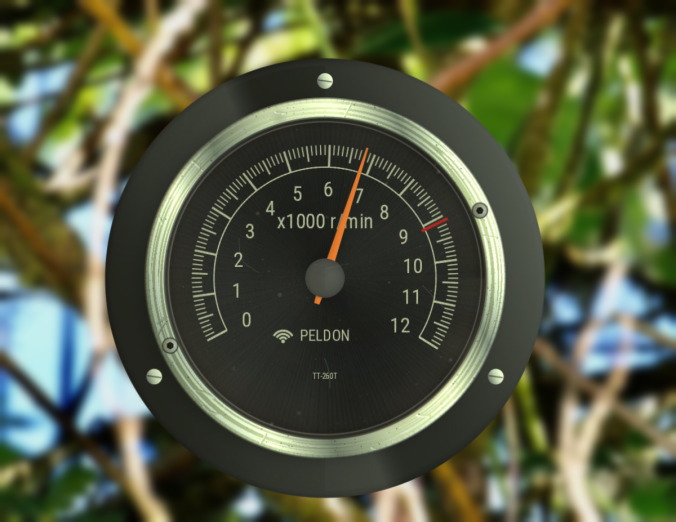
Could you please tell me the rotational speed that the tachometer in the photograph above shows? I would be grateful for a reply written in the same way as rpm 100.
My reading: rpm 6800
